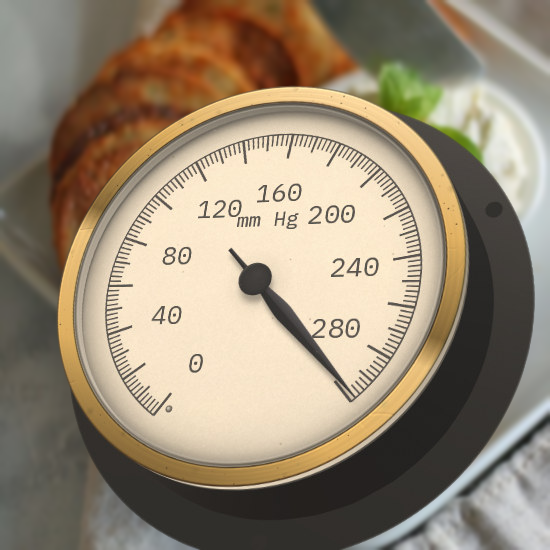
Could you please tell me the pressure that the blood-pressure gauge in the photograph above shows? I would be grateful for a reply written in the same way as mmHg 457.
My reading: mmHg 298
